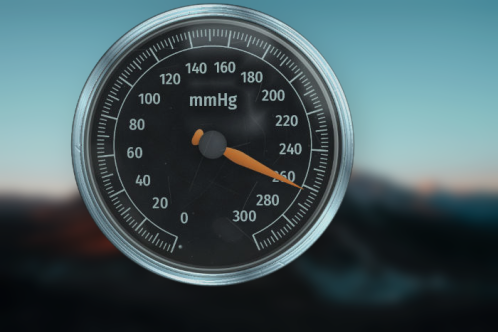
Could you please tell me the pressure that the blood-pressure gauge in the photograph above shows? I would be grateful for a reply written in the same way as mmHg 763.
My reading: mmHg 262
